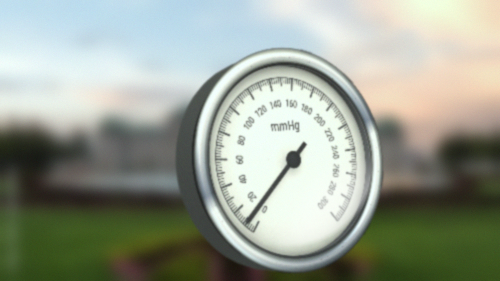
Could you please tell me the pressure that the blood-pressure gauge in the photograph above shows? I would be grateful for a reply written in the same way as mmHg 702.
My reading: mmHg 10
